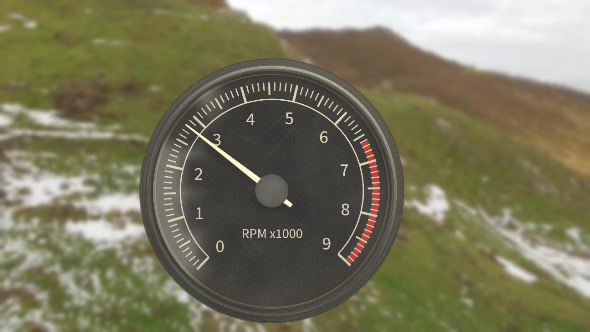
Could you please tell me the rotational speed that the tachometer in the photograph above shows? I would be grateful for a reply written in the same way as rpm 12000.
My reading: rpm 2800
